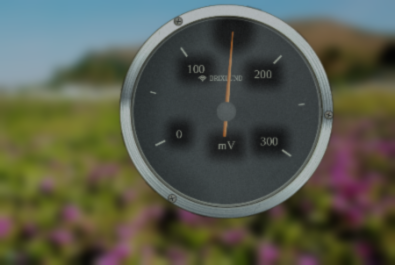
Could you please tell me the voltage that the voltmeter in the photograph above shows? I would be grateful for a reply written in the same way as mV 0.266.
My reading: mV 150
